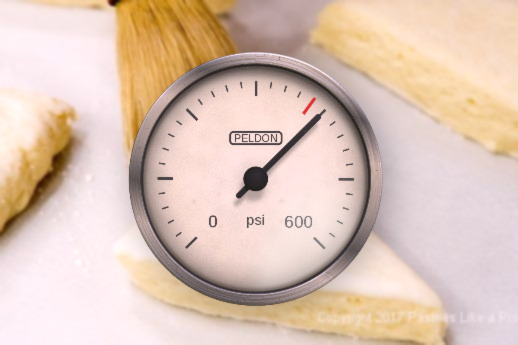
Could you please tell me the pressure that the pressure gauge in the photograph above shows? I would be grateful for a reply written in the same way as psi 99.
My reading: psi 400
